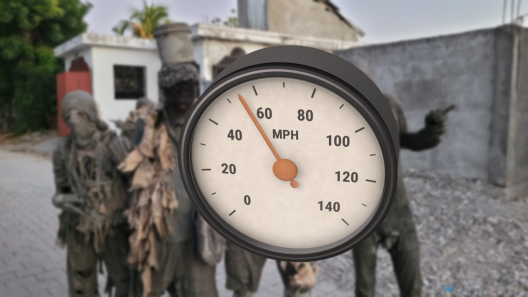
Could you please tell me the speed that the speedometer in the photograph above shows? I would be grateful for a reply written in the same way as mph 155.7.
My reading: mph 55
